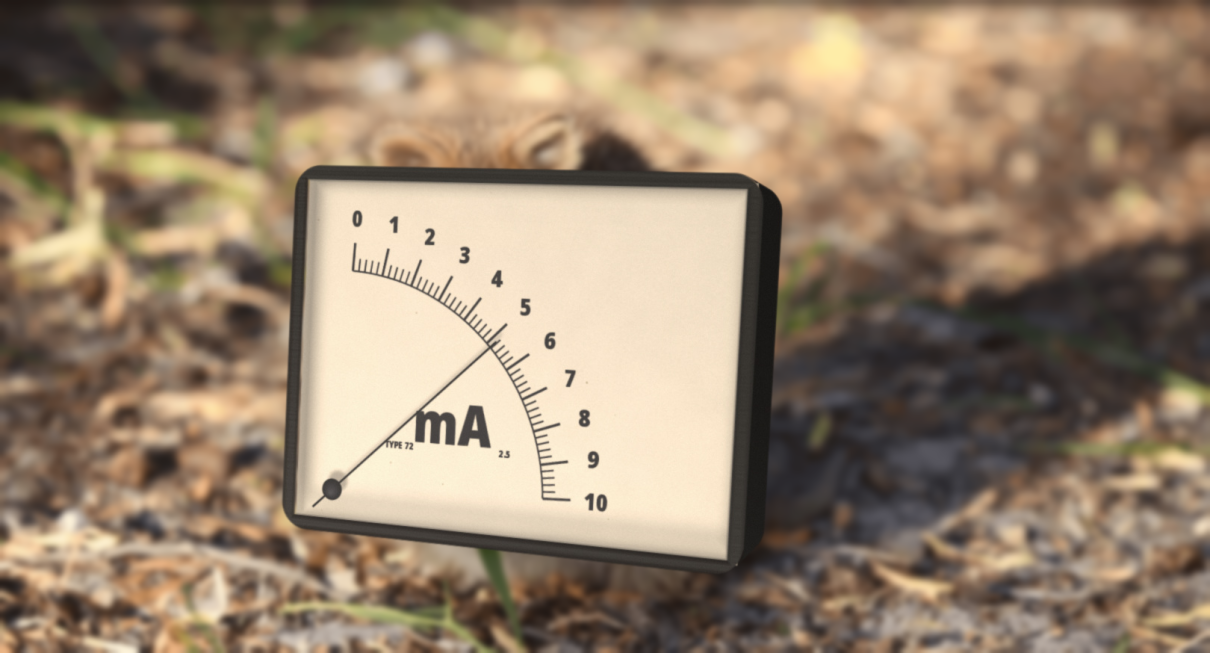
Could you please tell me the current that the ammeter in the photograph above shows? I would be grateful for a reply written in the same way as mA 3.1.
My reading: mA 5.2
